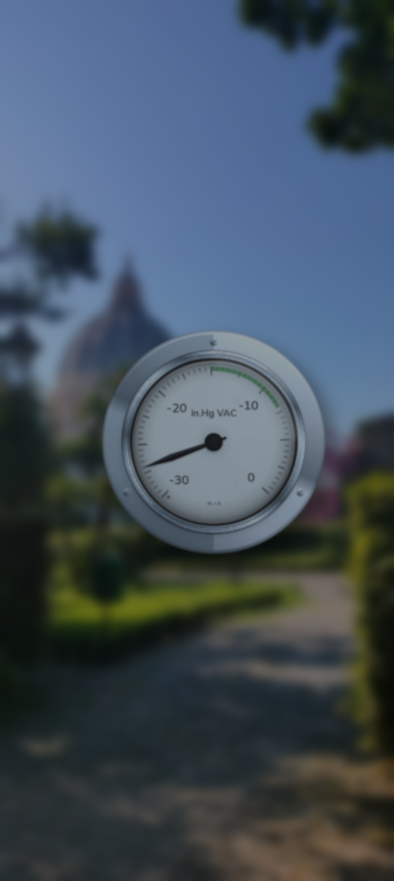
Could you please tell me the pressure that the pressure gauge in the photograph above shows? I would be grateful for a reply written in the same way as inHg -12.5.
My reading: inHg -27
